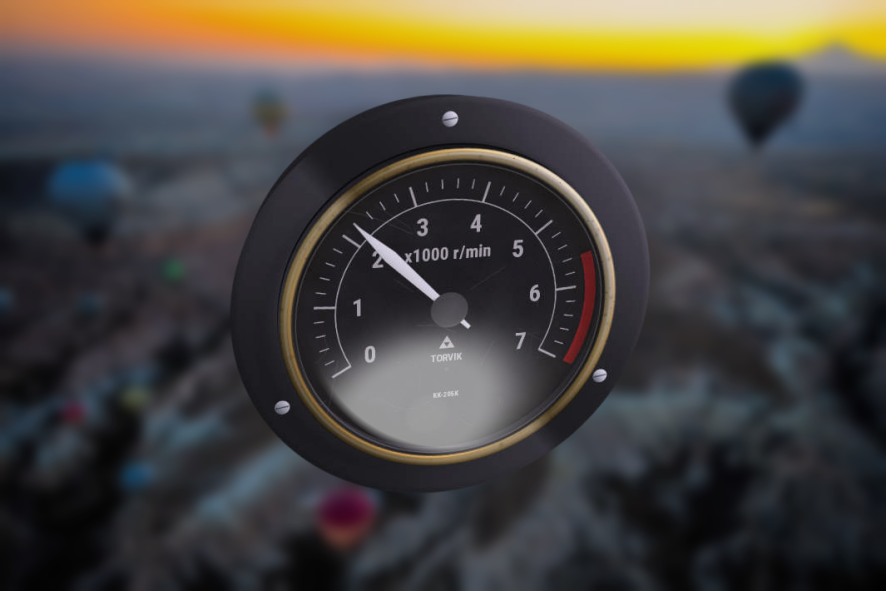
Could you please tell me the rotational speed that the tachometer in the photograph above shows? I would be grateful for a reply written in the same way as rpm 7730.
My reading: rpm 2200
